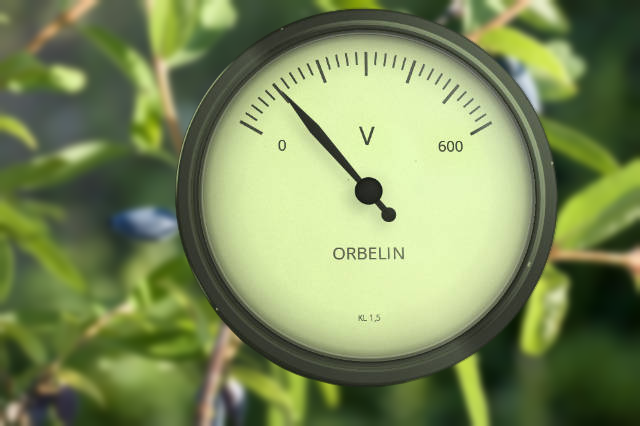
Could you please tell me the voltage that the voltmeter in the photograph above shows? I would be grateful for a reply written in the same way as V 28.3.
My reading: V 100
